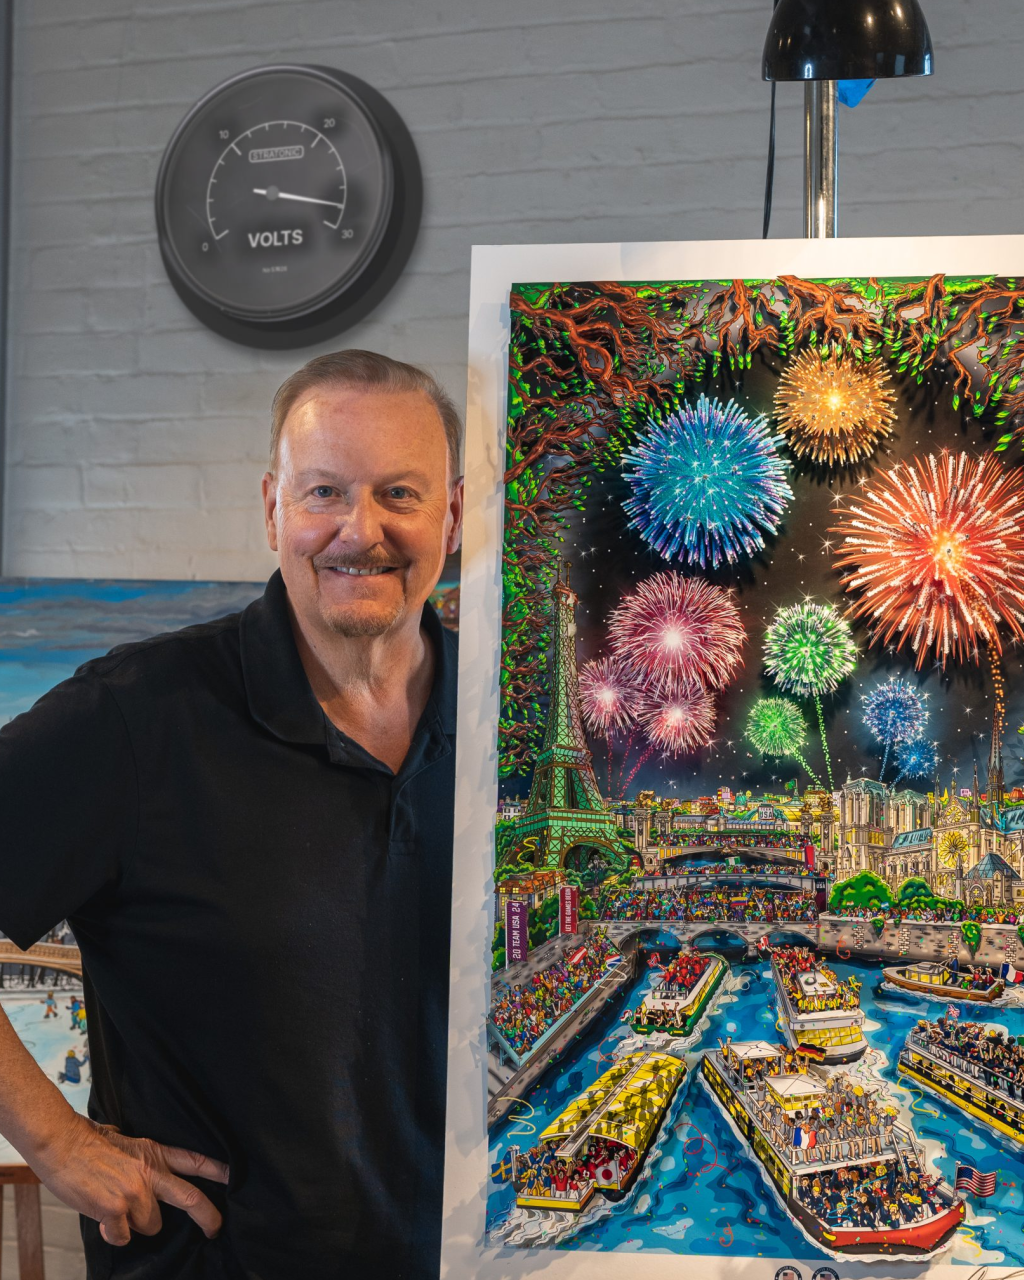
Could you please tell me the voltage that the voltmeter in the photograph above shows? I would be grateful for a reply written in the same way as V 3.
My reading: V 28
